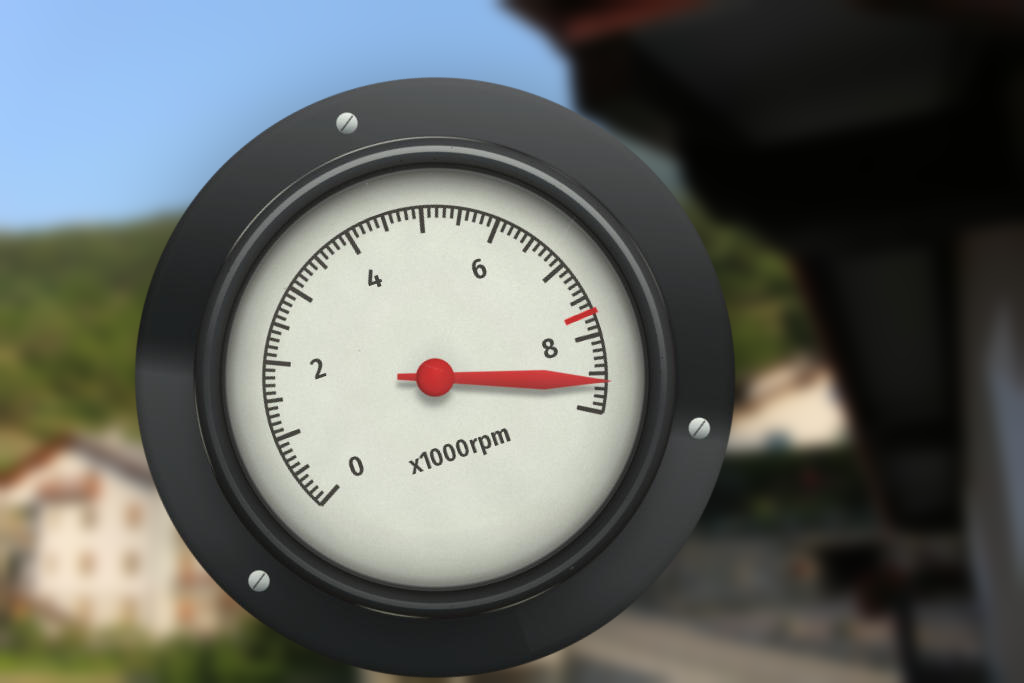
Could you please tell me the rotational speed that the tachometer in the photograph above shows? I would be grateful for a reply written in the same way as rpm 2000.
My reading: rpm 8600
